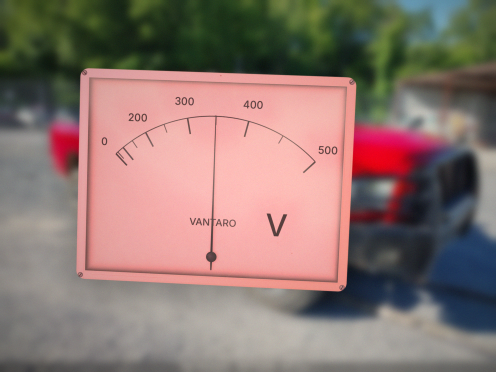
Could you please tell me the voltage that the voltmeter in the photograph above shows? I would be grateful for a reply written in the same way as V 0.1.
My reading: V 350
